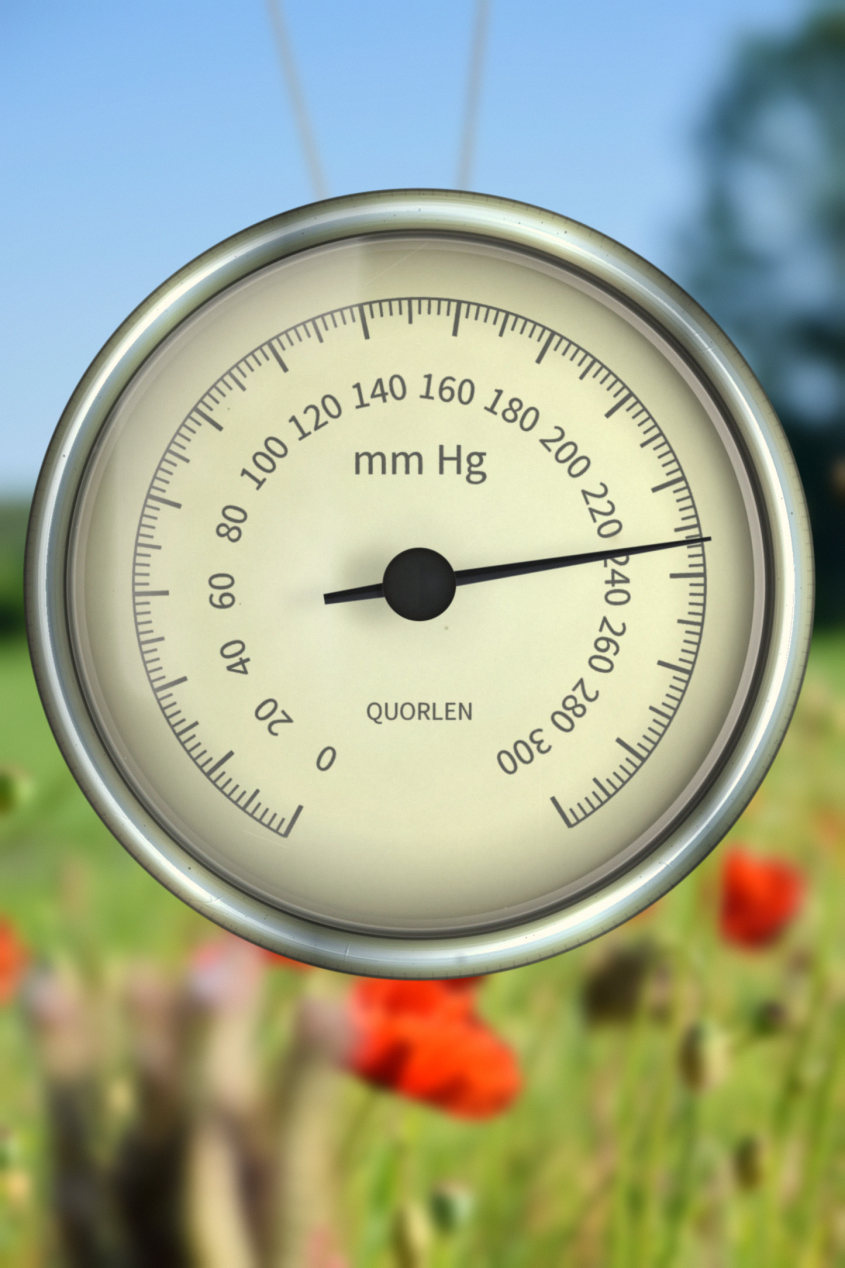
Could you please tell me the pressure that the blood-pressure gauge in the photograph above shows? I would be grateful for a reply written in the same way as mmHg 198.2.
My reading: mmHg 233
